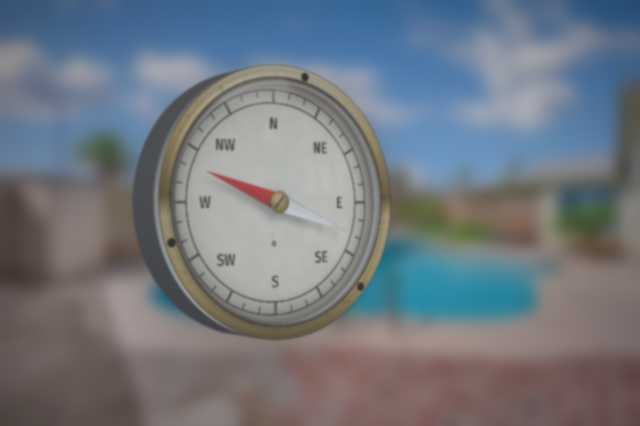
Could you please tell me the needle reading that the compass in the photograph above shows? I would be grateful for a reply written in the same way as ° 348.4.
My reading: ° 290
